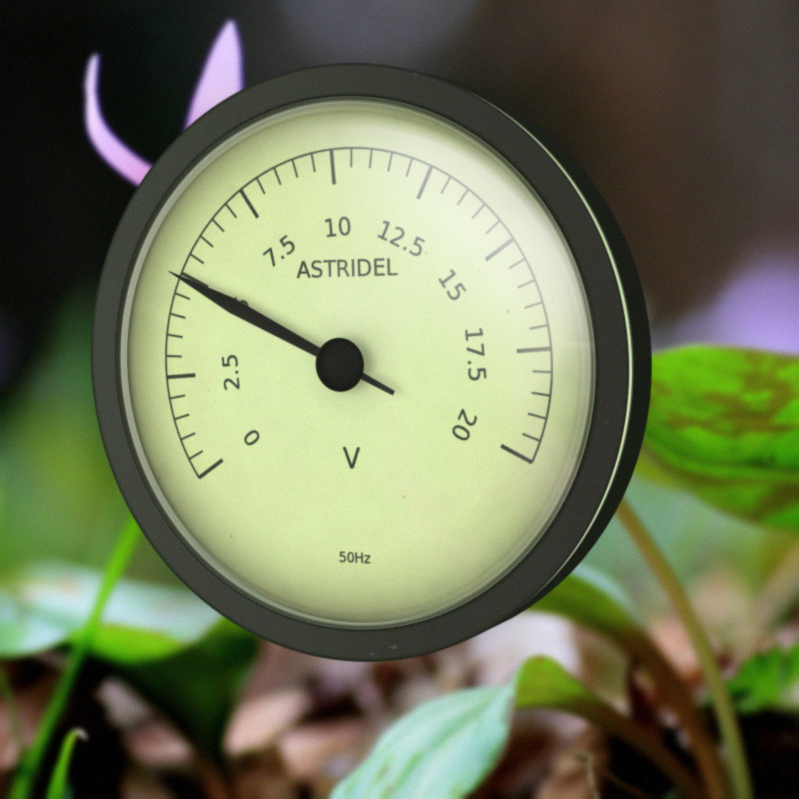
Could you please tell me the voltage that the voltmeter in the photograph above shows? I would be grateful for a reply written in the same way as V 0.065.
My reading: V 5
